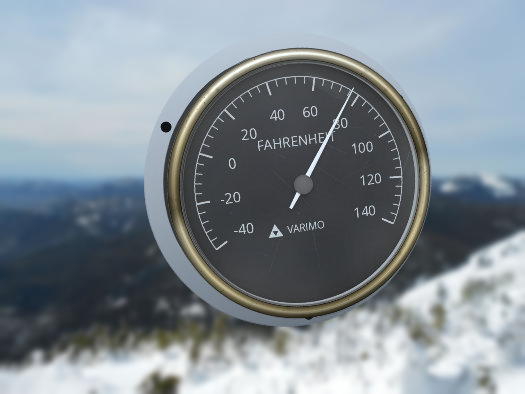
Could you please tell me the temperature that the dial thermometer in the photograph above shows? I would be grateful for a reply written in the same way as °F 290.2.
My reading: °F 76
